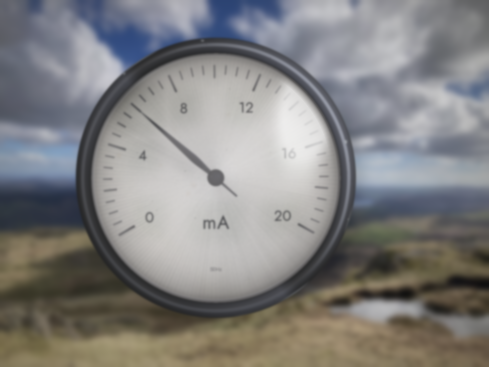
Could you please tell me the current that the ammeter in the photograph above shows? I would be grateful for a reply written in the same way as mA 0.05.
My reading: mA 6
